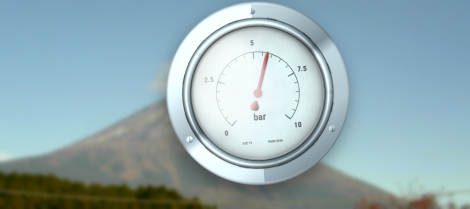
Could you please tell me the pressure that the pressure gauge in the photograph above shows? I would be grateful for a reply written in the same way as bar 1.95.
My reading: bar 5.75
